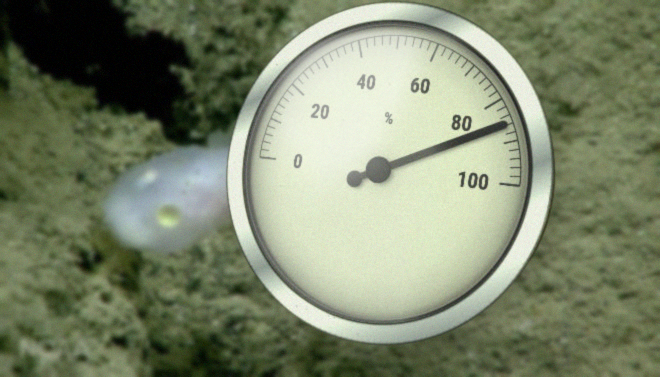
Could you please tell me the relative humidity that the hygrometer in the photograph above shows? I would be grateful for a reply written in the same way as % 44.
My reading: % 86
